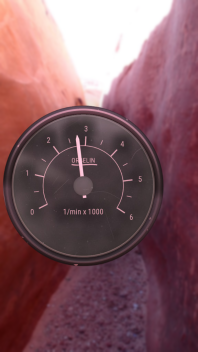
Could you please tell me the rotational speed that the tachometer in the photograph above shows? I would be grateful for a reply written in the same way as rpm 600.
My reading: rpm 2750
